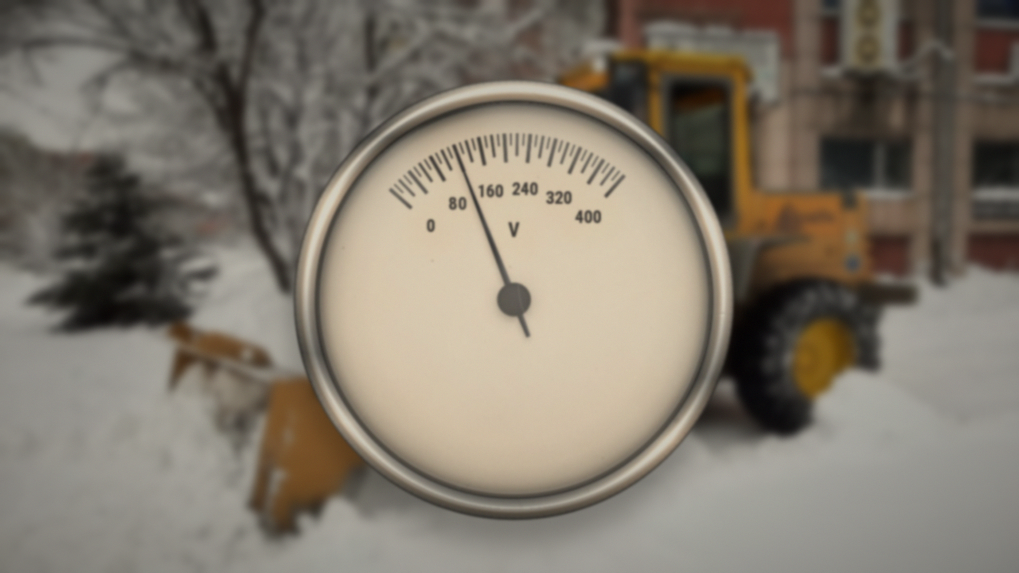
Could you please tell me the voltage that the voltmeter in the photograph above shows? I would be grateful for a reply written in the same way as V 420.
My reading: V 120
